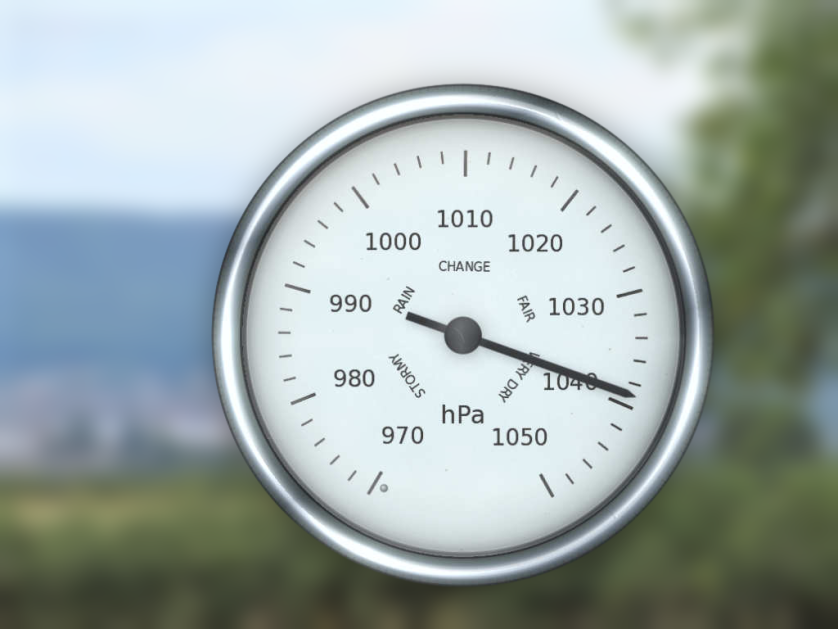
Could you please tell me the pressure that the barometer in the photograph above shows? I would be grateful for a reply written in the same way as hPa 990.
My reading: hPa 1039
